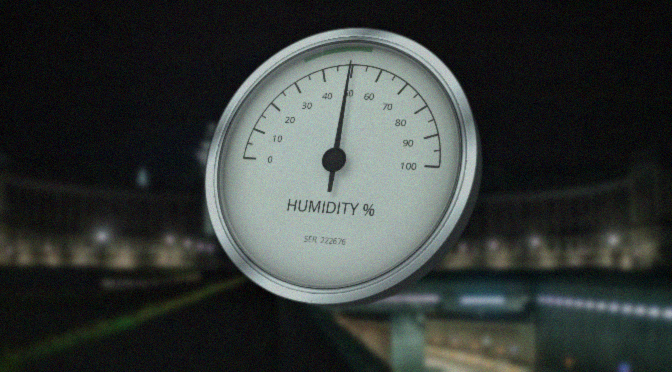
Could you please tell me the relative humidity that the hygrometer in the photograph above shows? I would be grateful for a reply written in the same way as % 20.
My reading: % 50
